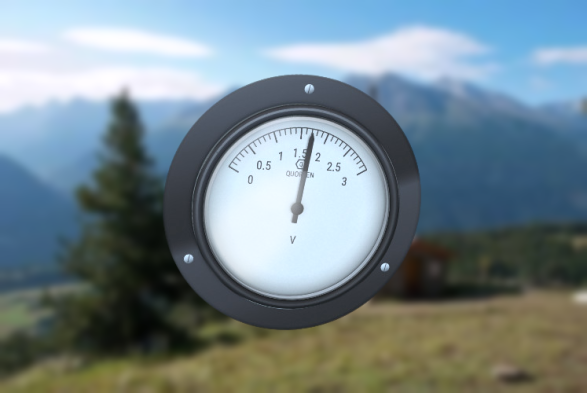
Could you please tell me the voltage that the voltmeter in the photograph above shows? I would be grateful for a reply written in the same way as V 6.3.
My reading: V 1.7
